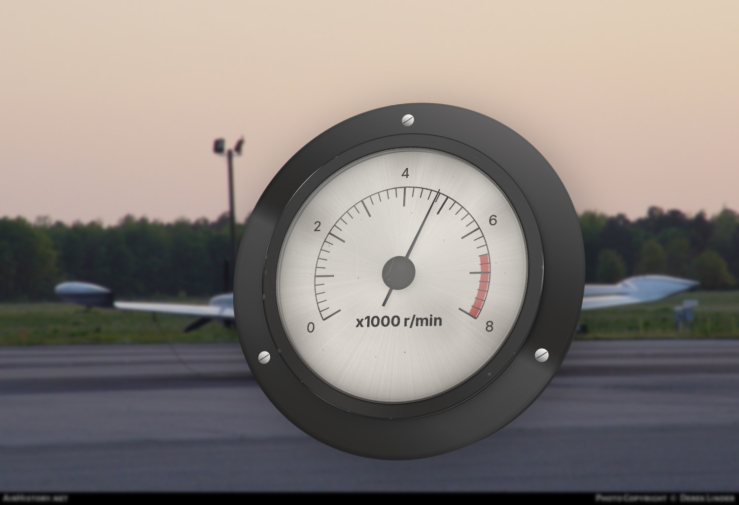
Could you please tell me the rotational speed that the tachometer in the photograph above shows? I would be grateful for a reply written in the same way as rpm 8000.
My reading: rpm 4800
